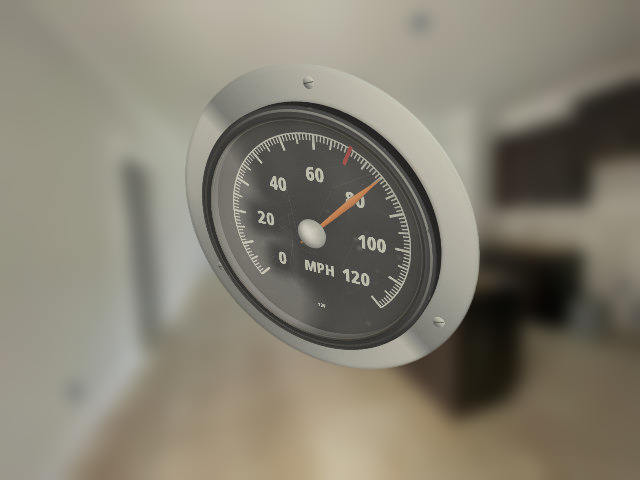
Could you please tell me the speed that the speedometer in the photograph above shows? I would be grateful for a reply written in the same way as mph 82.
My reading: mph 80
